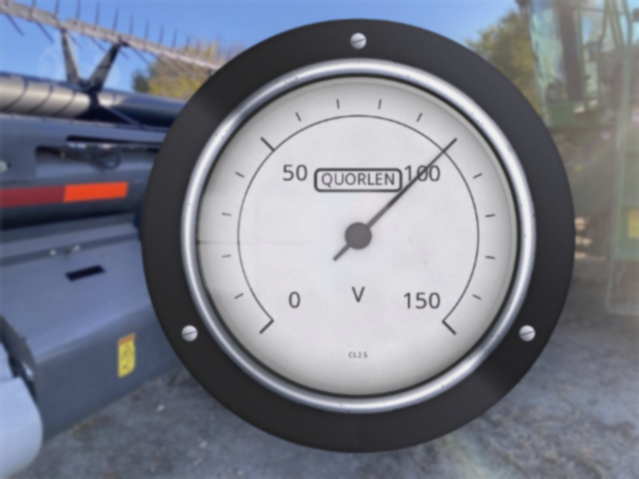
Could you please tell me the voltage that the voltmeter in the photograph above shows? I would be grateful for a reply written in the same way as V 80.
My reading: V 100
